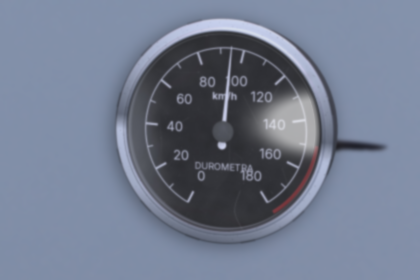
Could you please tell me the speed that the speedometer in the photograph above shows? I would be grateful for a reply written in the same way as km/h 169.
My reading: km/h 95
